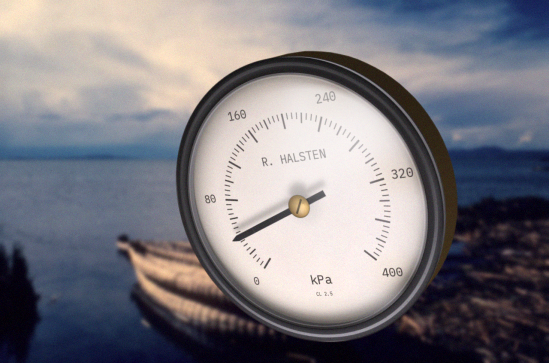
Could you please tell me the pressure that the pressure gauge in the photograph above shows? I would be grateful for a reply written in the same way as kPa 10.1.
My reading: kPa 40
